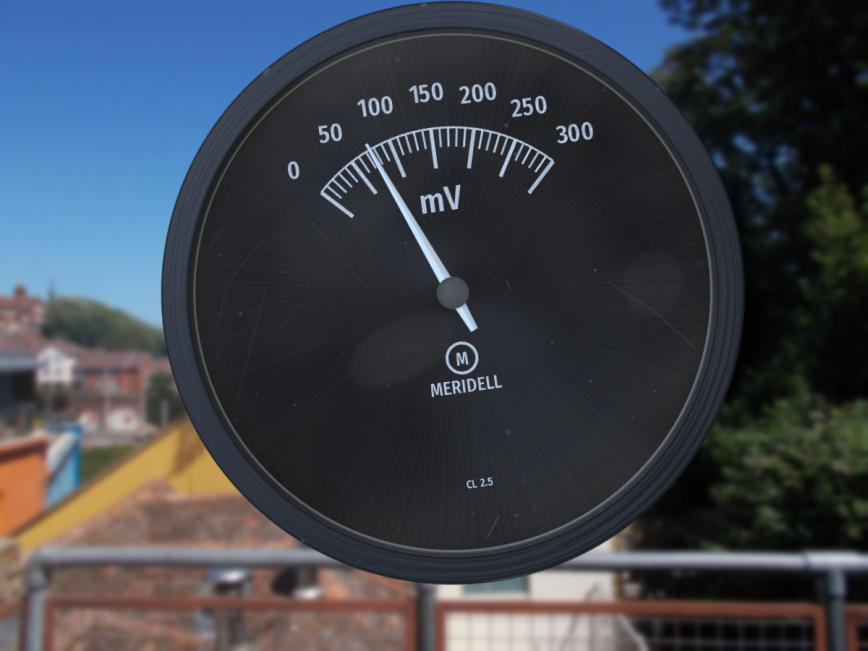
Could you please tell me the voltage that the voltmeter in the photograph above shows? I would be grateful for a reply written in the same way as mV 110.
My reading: mV 75
